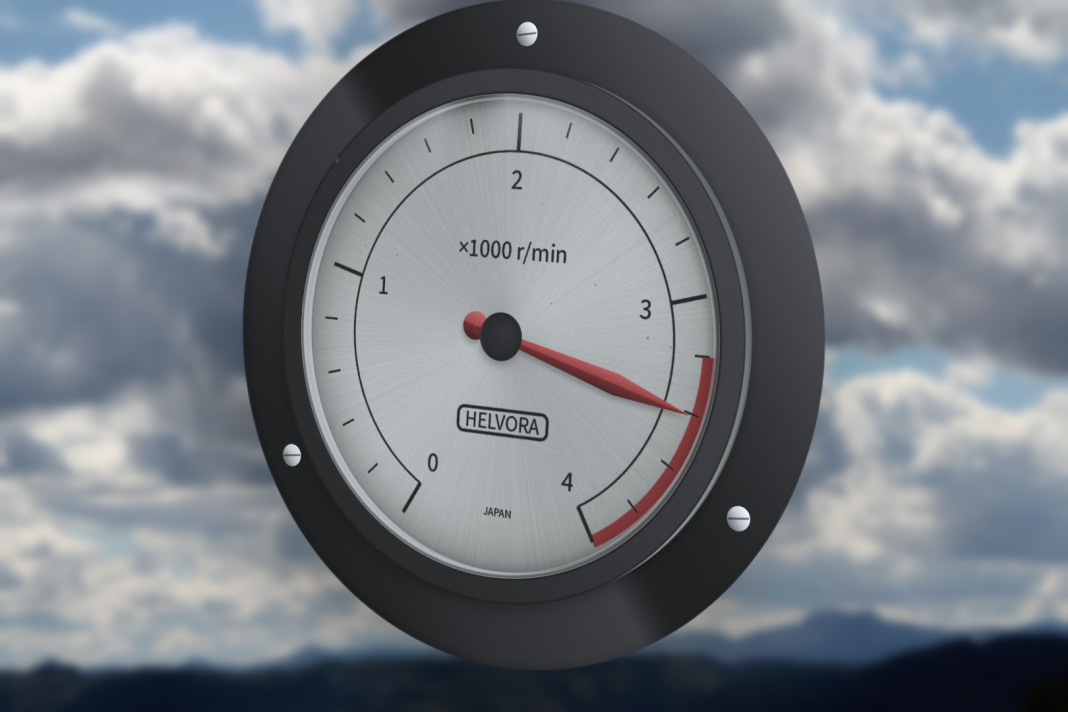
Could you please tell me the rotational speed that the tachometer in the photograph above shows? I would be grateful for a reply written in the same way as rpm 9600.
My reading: rpm 3400
